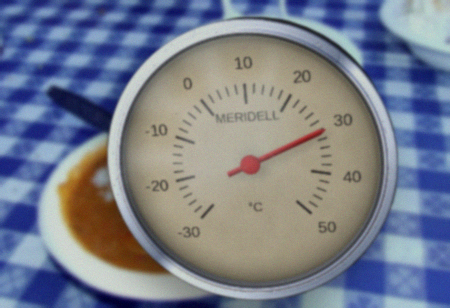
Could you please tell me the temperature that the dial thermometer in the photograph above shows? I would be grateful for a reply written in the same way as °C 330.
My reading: °C 30
